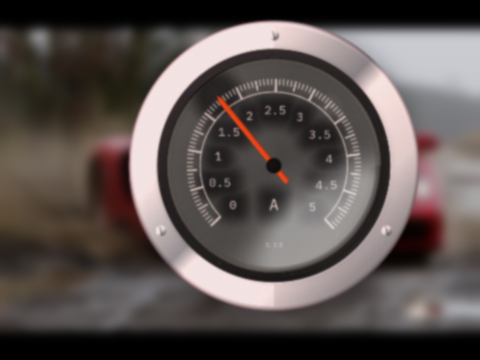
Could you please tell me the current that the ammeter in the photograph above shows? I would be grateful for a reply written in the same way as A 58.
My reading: A 1.75
